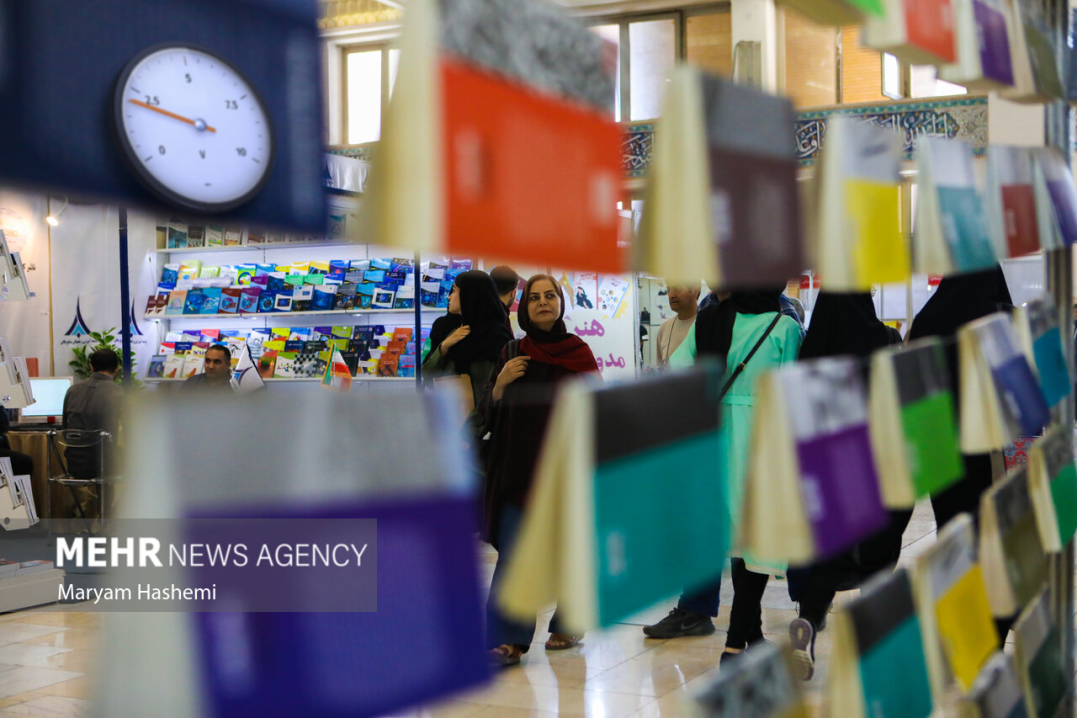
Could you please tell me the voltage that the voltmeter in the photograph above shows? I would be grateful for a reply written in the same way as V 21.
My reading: V 2
